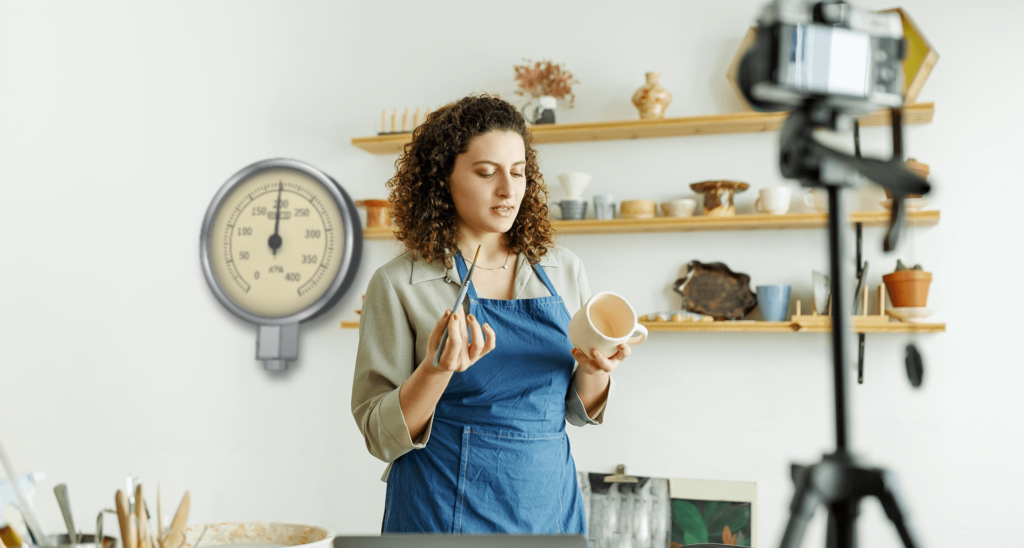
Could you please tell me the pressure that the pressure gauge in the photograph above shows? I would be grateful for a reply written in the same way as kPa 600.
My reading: kPa 200
